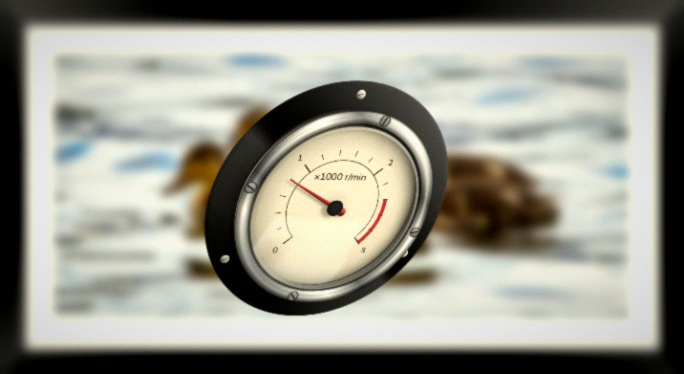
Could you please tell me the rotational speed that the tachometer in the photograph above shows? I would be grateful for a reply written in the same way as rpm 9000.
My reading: rpm 800
